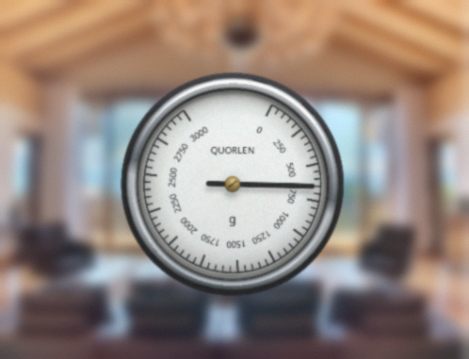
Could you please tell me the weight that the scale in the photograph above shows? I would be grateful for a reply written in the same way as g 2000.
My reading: g 650
